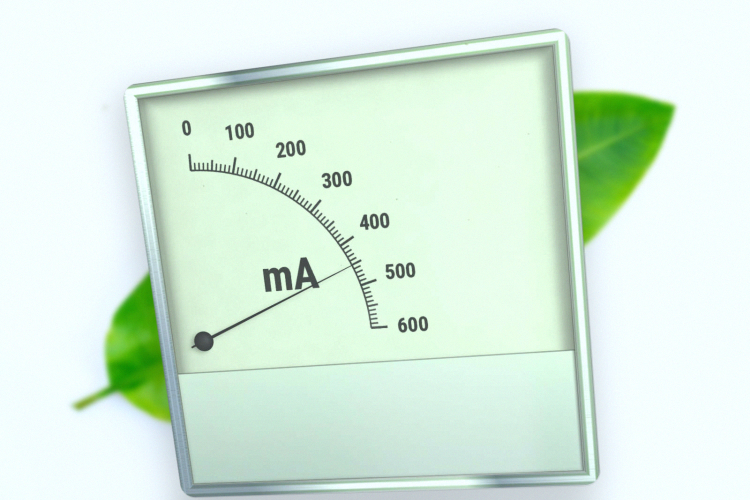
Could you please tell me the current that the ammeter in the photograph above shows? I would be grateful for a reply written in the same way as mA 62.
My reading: mA 450
